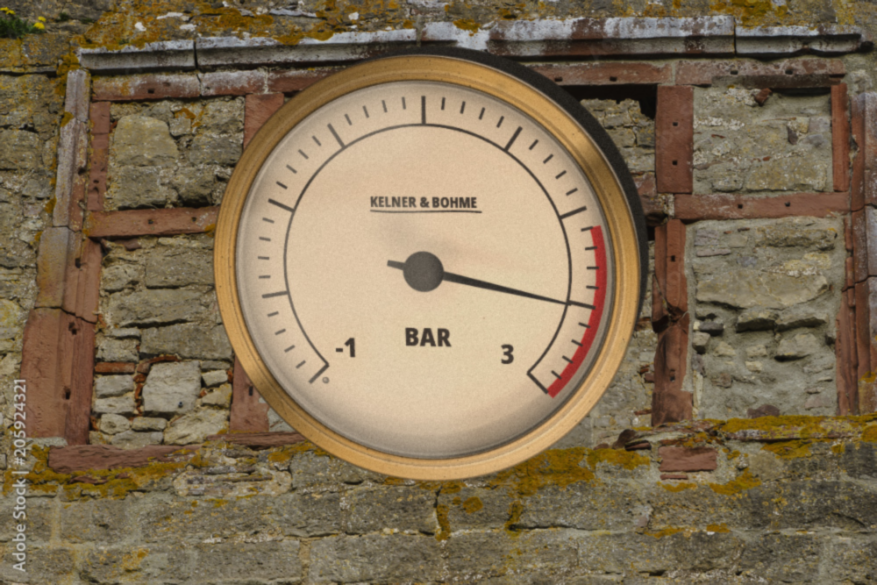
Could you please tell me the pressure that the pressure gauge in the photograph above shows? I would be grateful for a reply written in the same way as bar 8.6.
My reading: bar 2.5
